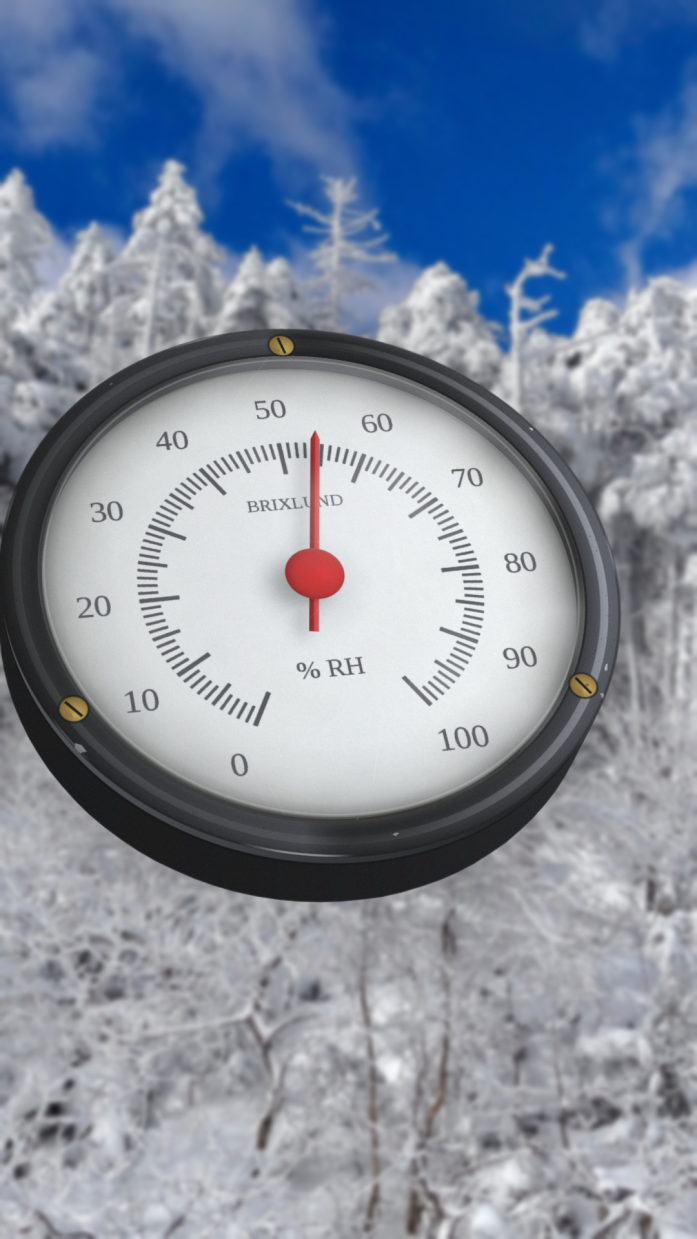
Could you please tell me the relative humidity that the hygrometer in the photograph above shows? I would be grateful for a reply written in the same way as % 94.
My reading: % 54
